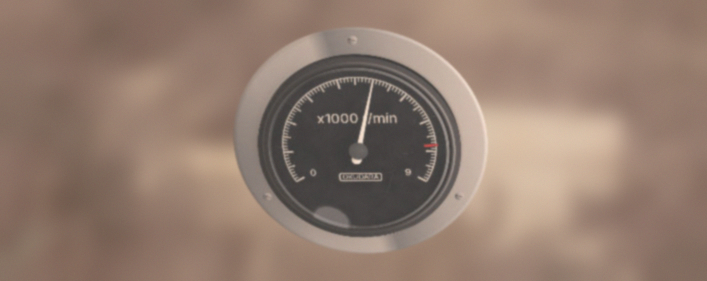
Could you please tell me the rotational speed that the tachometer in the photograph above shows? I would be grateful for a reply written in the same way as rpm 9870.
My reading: rpm 5000
